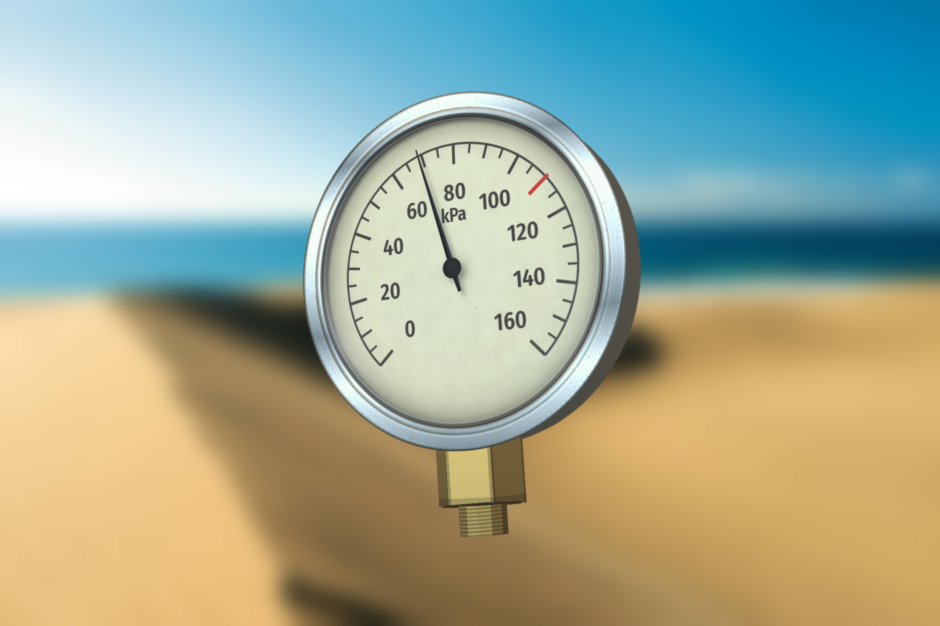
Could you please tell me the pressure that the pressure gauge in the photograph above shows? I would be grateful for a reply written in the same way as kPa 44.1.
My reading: kPa 70
